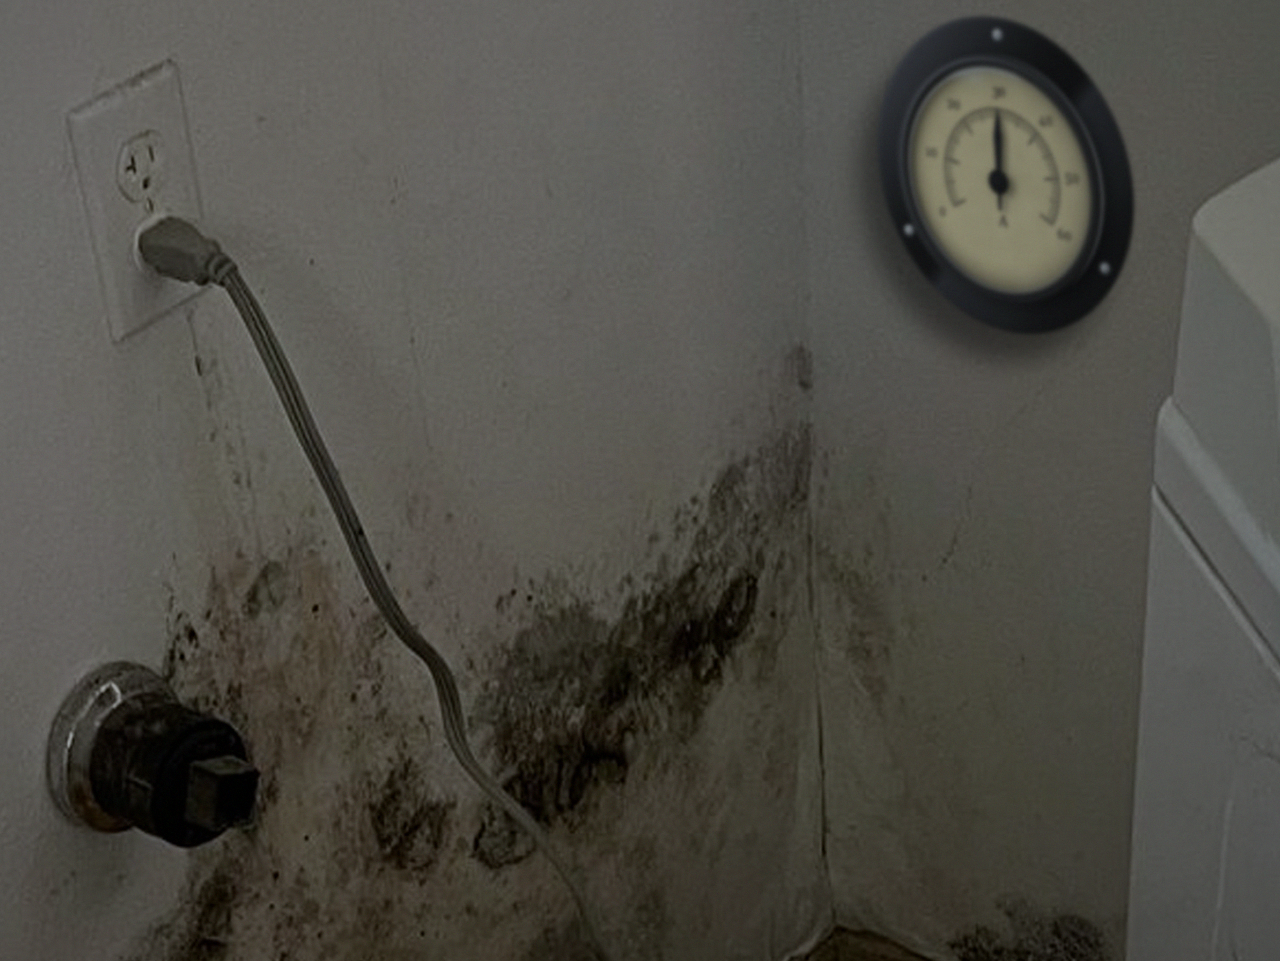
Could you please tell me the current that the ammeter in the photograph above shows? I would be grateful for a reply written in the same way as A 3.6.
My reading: A 30
